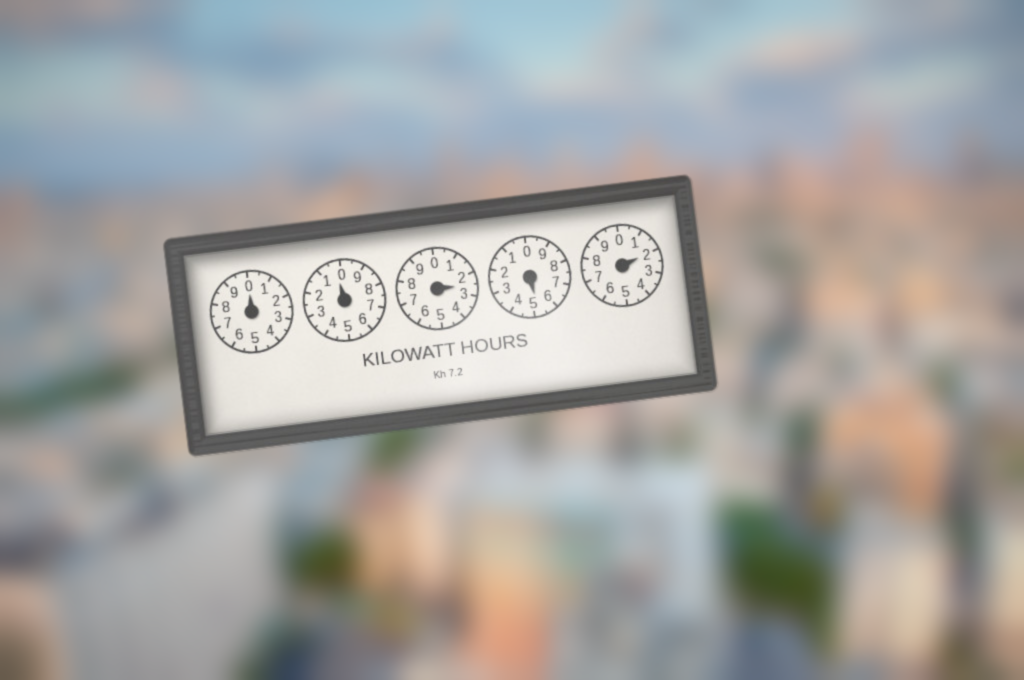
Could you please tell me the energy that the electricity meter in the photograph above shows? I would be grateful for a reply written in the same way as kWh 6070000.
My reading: kWh 252
